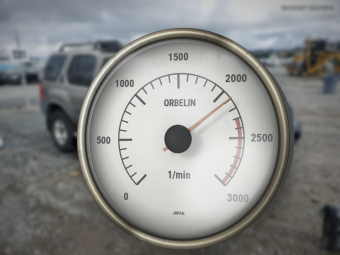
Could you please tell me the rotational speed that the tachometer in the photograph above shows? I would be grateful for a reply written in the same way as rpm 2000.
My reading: rpm 2100
